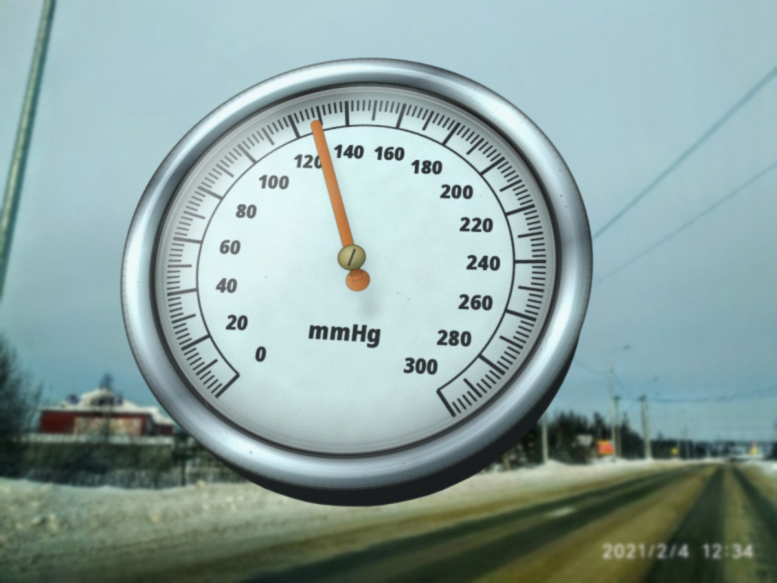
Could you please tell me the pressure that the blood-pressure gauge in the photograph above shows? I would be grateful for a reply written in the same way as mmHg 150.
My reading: mmHg 128
